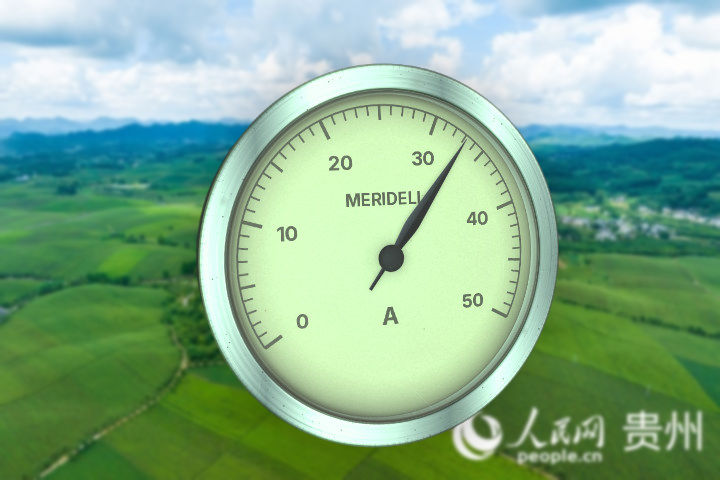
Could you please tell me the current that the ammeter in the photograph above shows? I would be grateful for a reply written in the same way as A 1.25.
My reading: A 33
